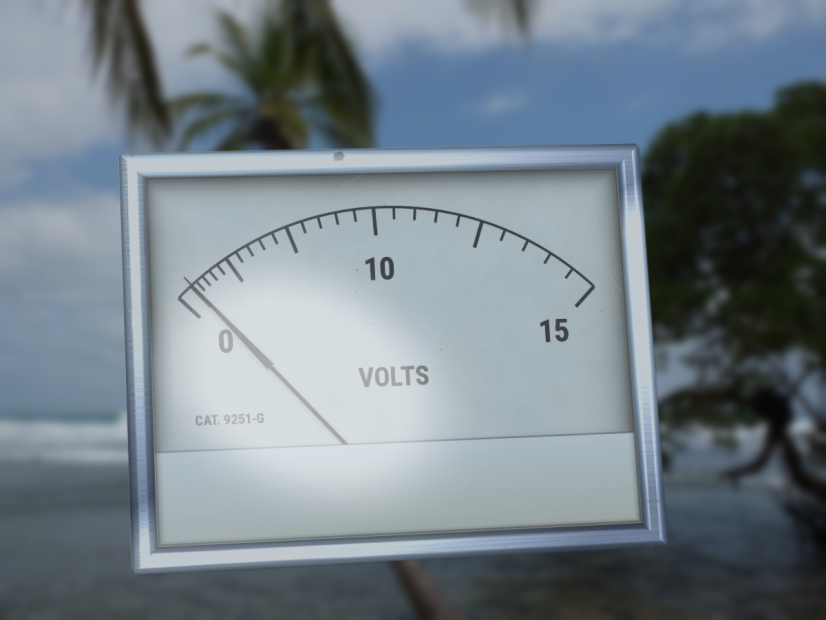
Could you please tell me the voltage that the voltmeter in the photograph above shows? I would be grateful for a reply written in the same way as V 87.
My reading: V 2.5
